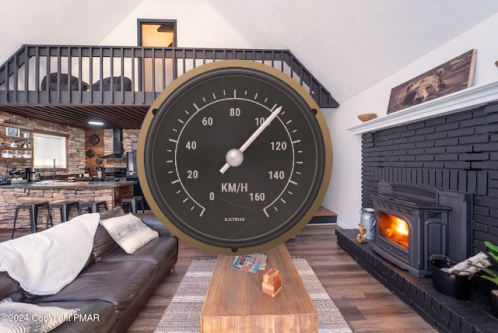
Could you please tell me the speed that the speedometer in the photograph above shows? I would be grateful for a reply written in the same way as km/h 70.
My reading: km/h 102.5
